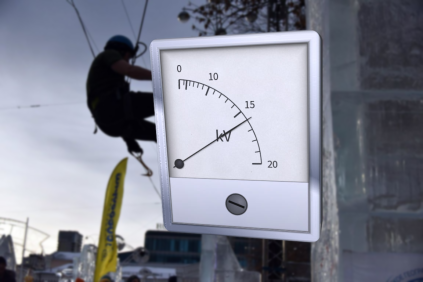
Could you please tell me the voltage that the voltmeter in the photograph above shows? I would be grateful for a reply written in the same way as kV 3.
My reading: kV 16
